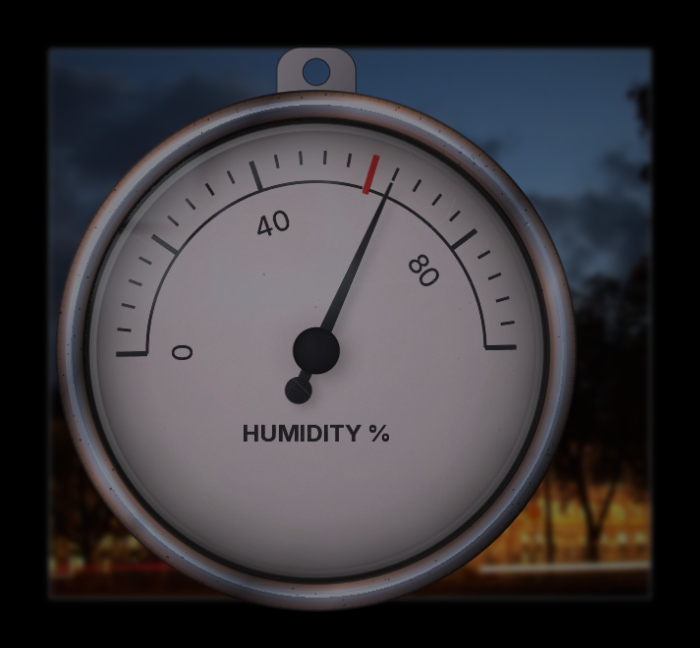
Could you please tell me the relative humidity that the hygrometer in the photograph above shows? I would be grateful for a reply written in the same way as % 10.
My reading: % 64
